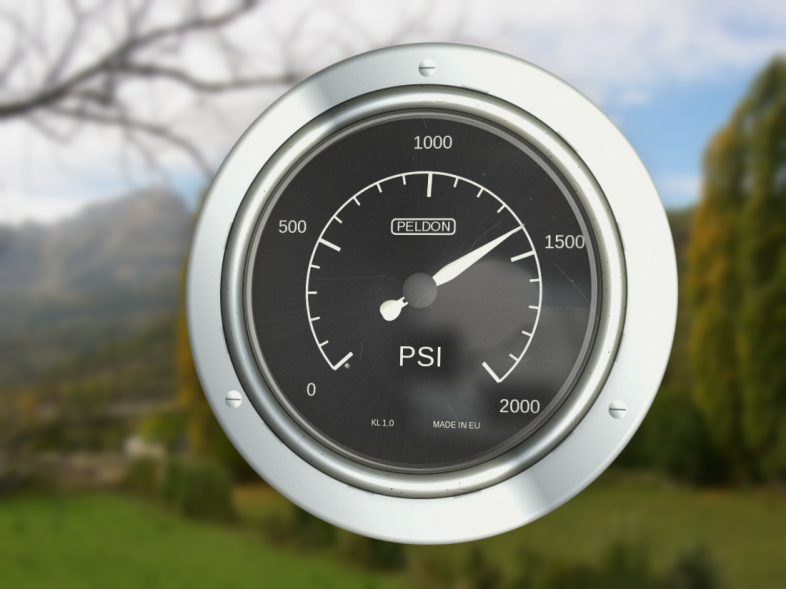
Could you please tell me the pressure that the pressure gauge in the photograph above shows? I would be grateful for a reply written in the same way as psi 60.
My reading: psi 1400
